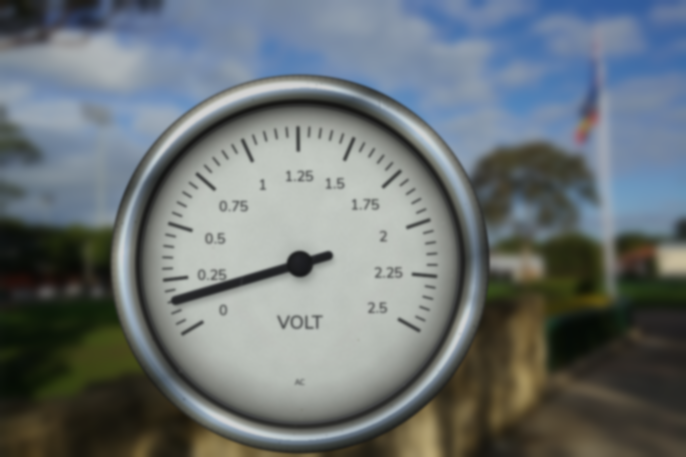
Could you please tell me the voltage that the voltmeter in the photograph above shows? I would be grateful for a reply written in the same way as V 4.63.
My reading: V 0.15
